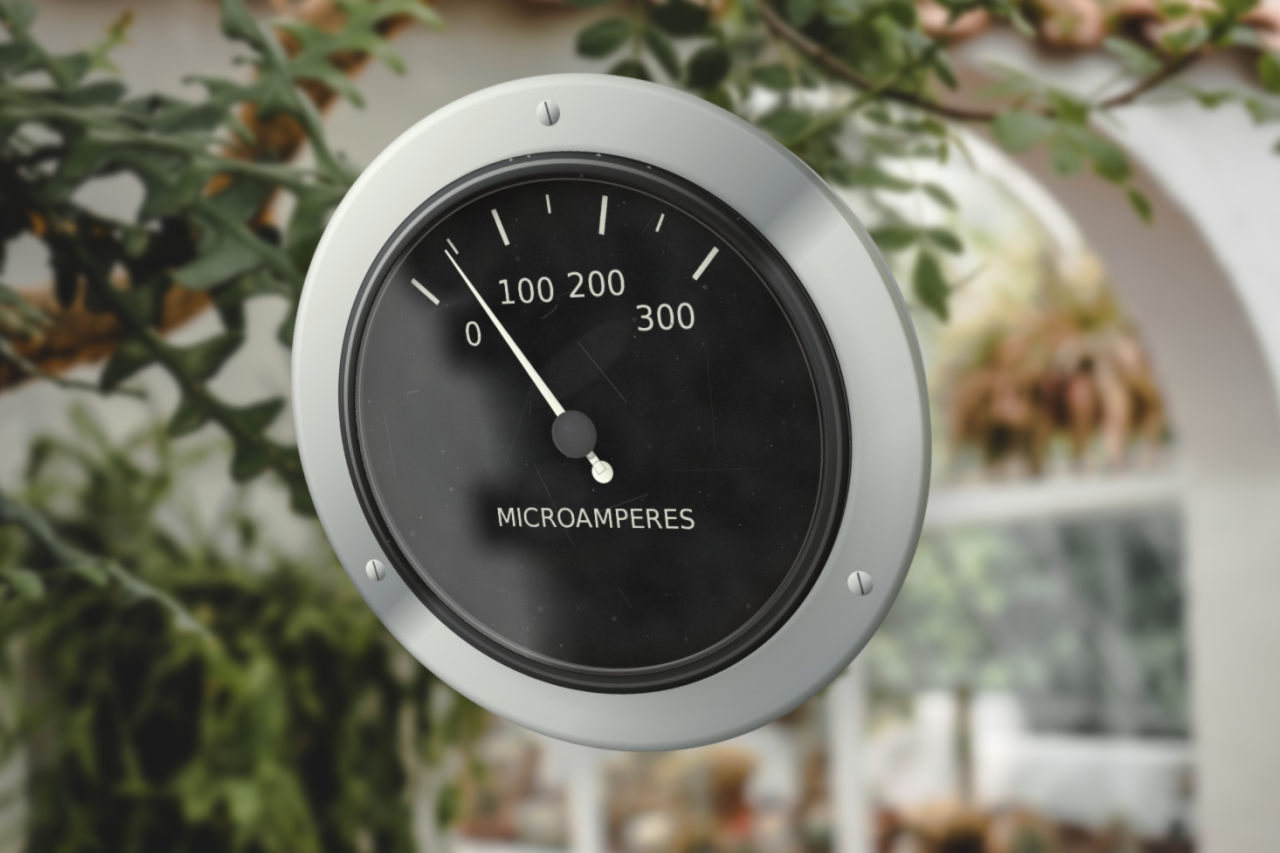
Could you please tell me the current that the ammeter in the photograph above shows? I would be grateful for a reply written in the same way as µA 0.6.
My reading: µA 50
